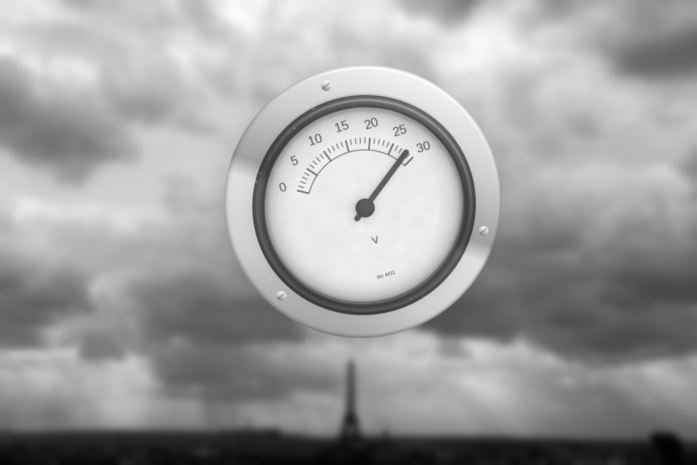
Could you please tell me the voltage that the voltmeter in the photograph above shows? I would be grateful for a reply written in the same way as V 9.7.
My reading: V 28
